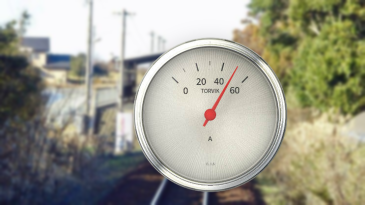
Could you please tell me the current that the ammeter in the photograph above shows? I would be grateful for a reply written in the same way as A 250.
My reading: A 50
